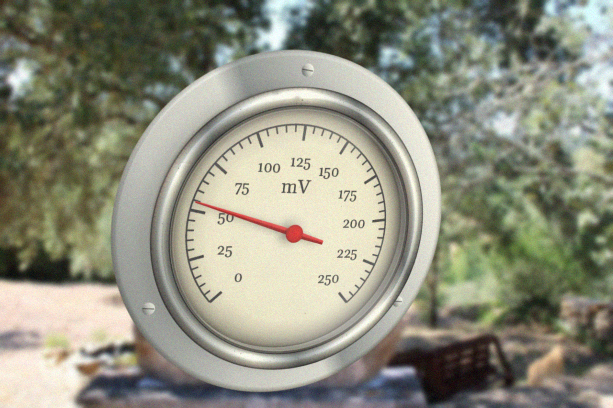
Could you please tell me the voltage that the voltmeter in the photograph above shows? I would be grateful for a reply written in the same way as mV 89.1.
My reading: mV 55
